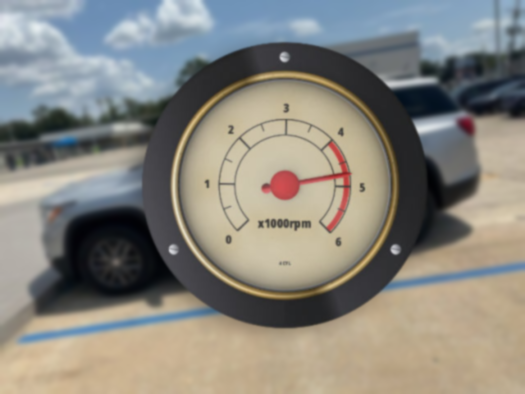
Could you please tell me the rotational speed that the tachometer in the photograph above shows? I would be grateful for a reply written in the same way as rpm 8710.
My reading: rpm 4750
